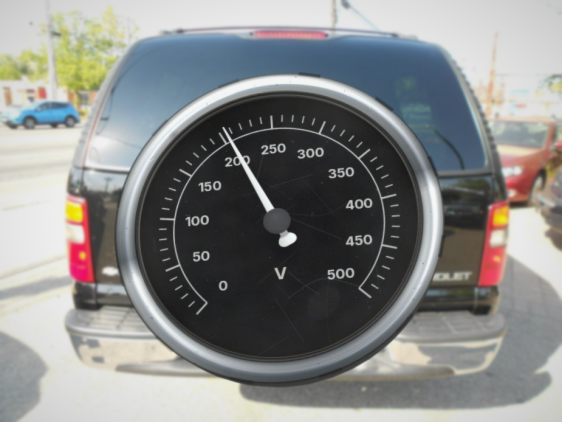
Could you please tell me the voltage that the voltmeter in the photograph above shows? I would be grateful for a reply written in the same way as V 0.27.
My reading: V 205
